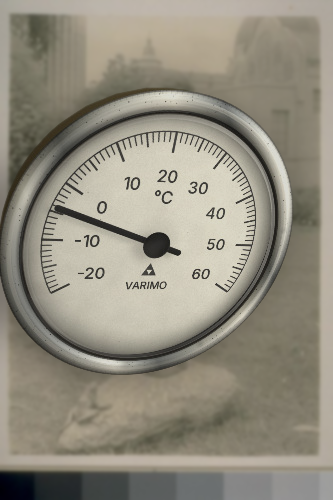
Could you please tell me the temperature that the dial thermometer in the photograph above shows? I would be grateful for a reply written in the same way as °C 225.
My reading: °C -4
